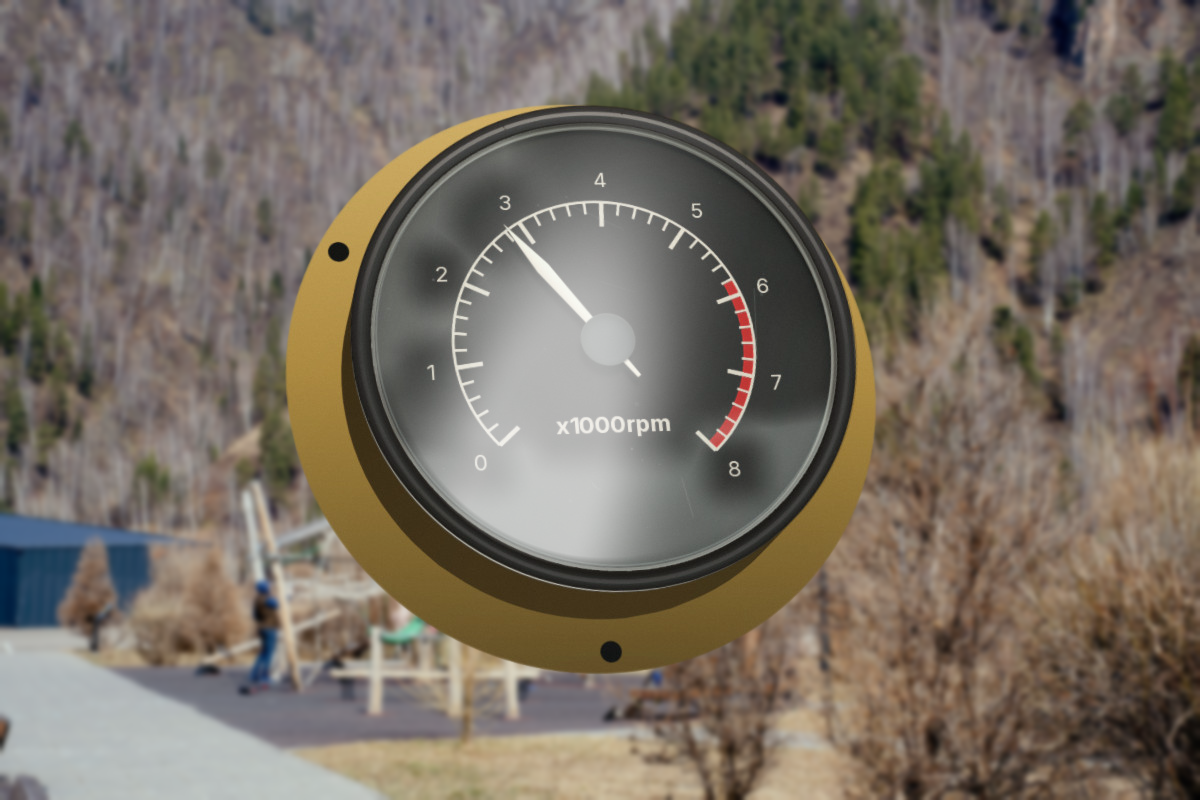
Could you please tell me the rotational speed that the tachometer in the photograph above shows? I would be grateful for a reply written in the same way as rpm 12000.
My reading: rpm 2800
